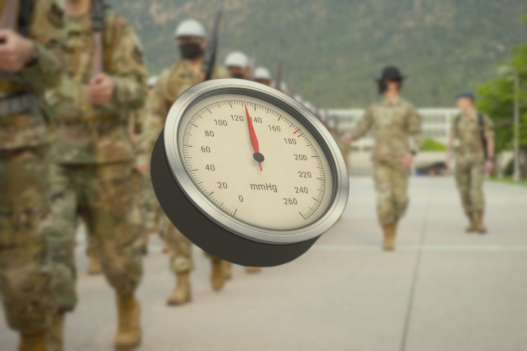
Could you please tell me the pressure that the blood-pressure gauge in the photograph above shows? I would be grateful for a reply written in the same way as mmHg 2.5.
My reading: mmHg 130
